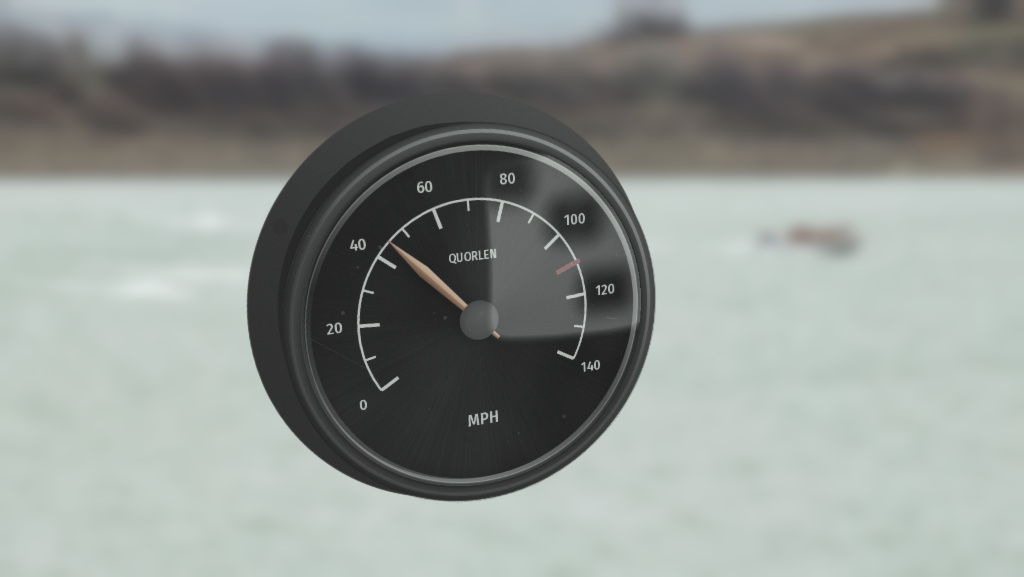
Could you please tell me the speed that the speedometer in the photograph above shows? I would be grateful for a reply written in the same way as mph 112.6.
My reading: mph 45
